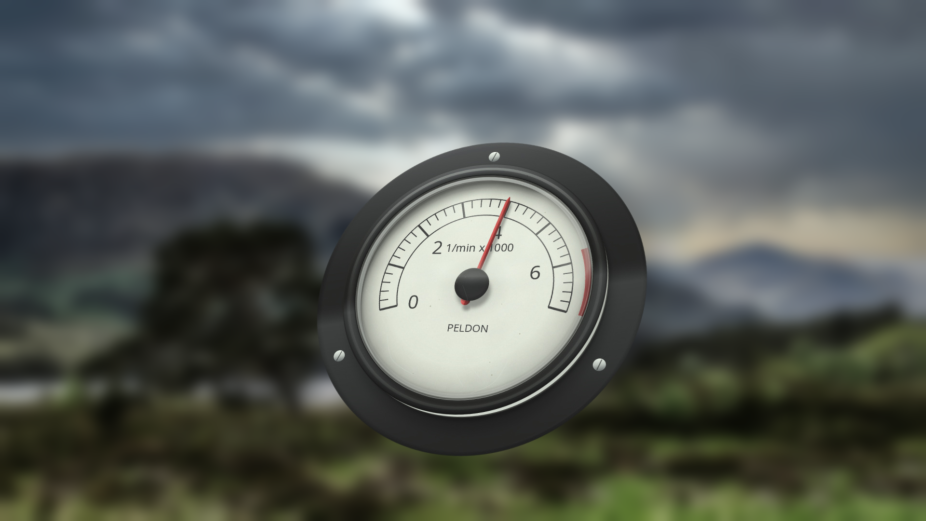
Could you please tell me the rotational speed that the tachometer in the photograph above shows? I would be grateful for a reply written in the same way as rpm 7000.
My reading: rpm 4000
